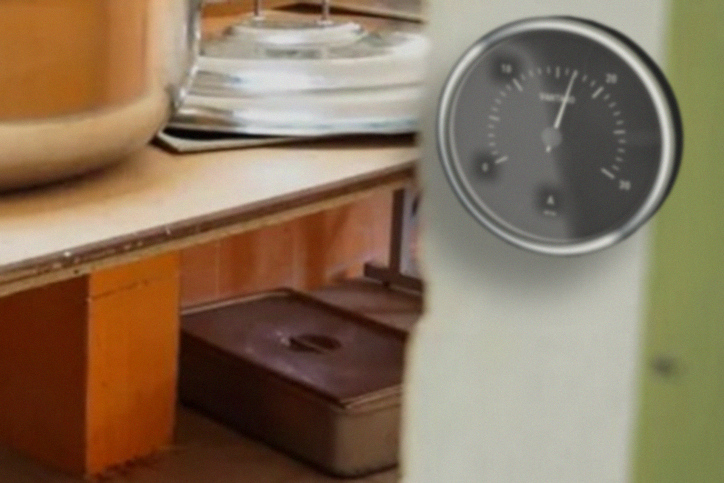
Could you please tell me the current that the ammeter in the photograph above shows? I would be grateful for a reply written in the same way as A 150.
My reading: A 17
